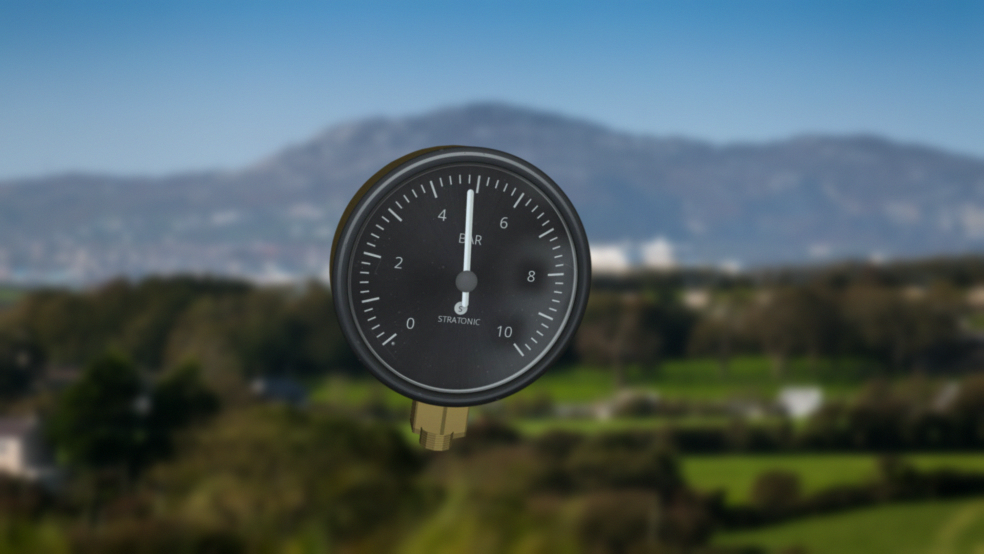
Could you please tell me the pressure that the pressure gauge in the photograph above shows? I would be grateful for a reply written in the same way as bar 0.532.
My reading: bar 4.8
